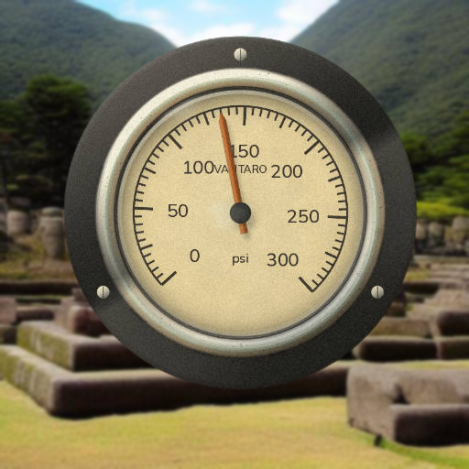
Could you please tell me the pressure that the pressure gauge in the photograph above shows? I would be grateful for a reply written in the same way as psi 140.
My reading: psi 135
